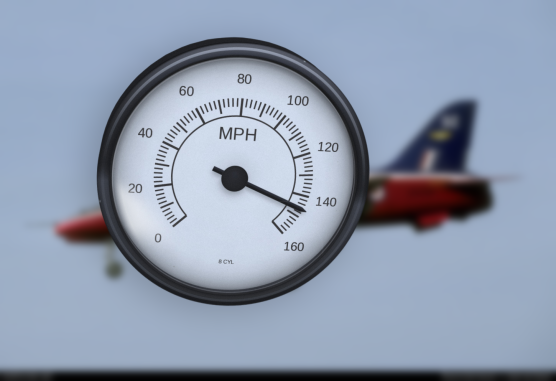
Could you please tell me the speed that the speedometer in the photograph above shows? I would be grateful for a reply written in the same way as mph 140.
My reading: mph 146
